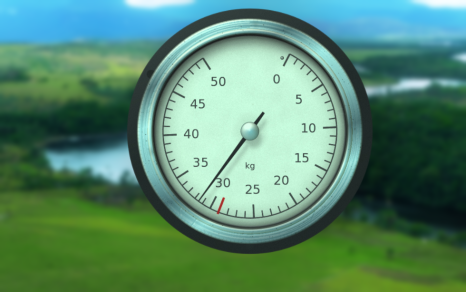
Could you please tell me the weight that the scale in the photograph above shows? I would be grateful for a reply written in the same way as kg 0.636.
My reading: kg 31.5
